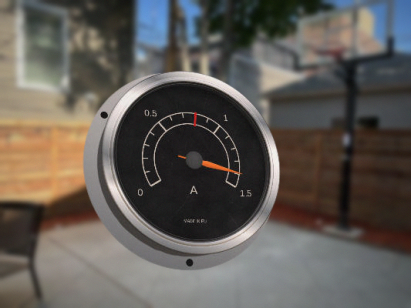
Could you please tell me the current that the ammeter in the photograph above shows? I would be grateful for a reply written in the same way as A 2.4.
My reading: A 1.4
